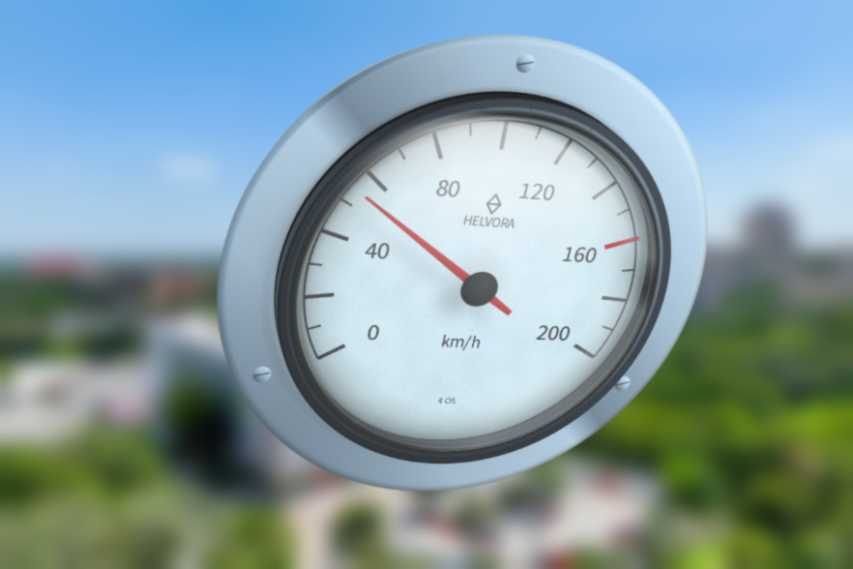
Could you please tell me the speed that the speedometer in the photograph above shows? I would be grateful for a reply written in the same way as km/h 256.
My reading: km/h 55
